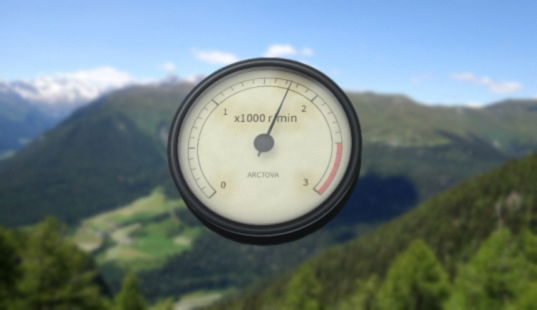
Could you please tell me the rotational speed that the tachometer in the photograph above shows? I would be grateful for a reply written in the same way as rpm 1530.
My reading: rpm 1750
